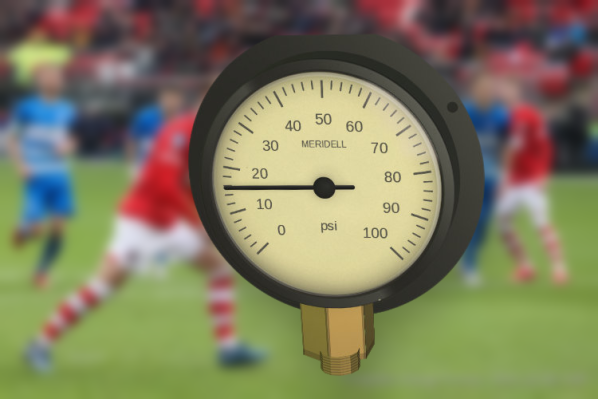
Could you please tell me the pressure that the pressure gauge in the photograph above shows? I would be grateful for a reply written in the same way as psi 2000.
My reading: psi 16
